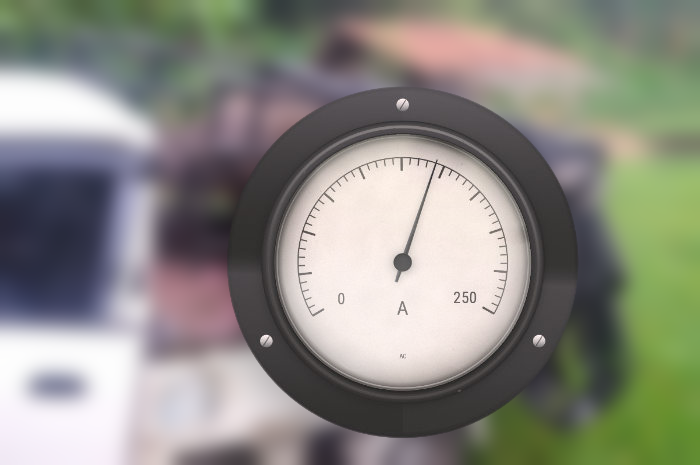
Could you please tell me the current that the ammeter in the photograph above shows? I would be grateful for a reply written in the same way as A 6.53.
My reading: A 145
